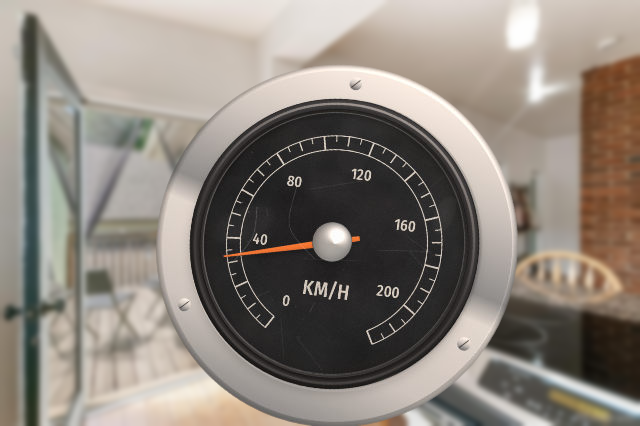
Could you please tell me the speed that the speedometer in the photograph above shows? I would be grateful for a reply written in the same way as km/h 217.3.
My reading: km/h 32.5
